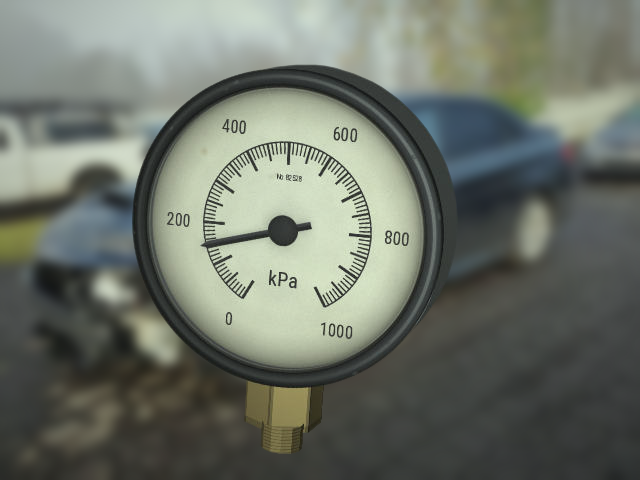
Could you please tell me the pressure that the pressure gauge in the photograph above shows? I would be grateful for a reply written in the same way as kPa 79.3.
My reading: kPa 150
